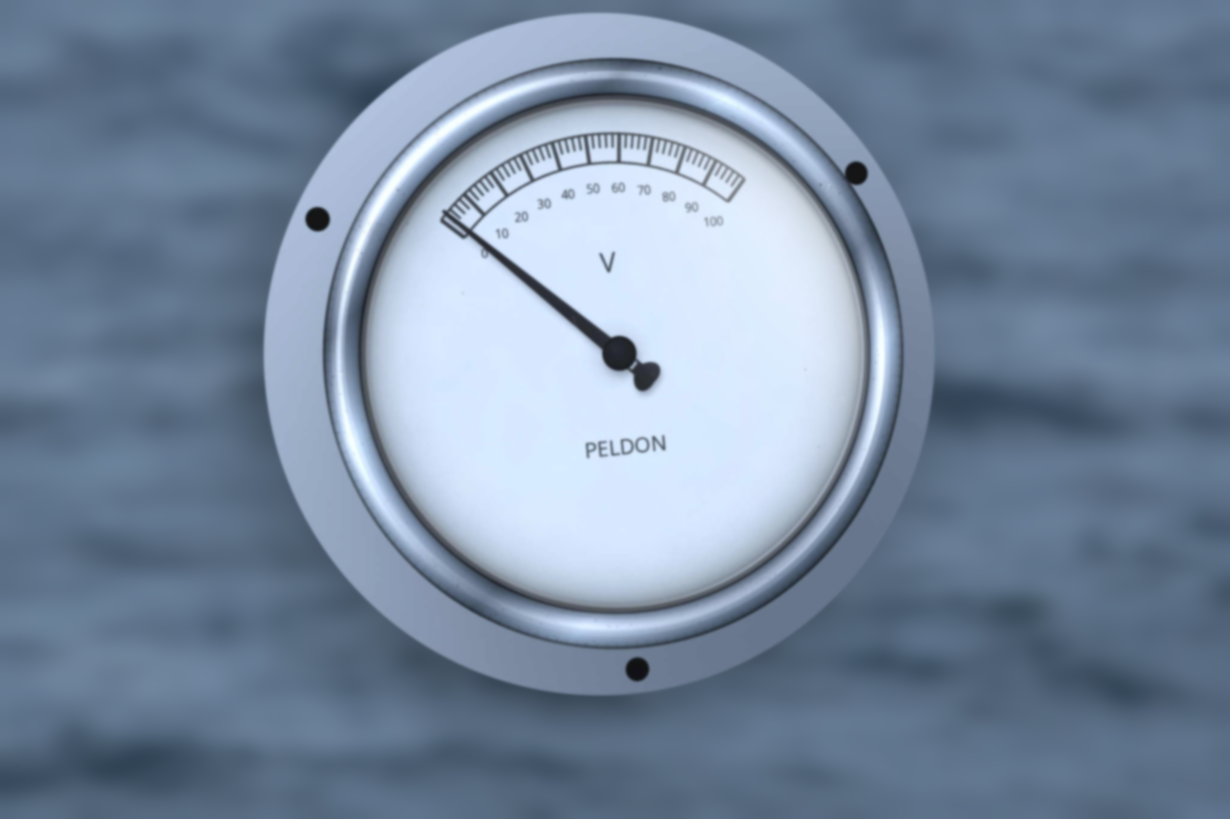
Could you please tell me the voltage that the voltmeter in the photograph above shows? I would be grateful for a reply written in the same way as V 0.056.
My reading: V 2
